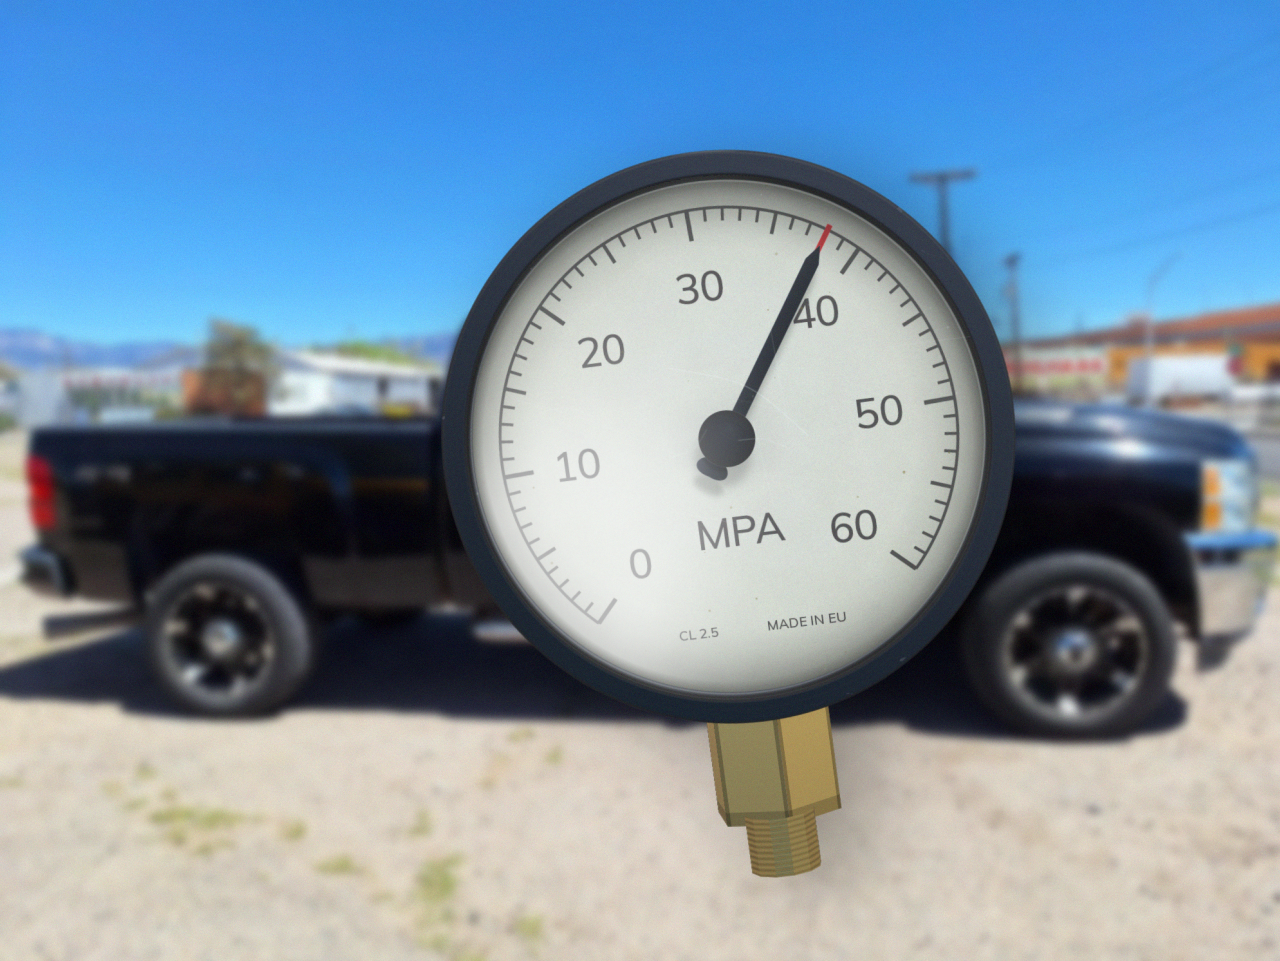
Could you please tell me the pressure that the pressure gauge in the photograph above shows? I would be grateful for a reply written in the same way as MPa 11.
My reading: MPa 38
